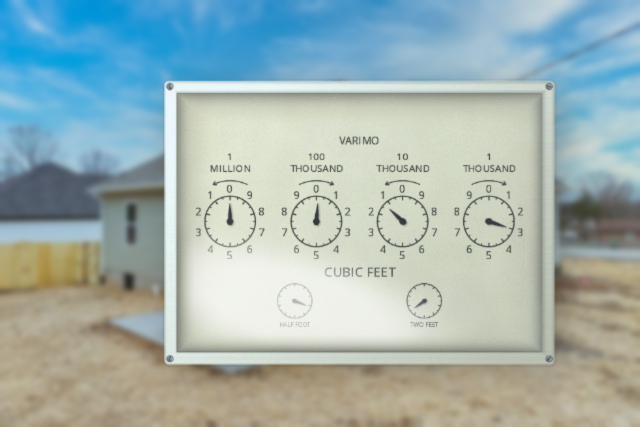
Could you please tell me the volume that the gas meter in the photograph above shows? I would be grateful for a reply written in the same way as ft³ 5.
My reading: ft³ 1300
